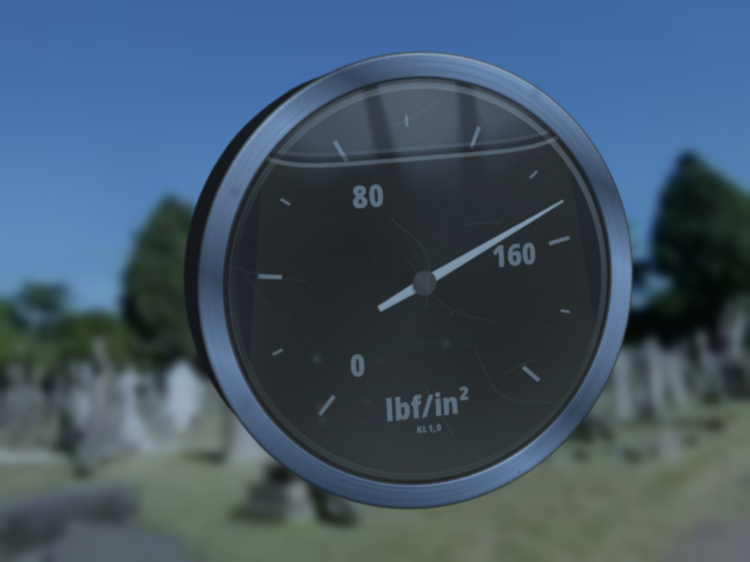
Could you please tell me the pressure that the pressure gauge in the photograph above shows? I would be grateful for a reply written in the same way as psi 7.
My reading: psi 150
